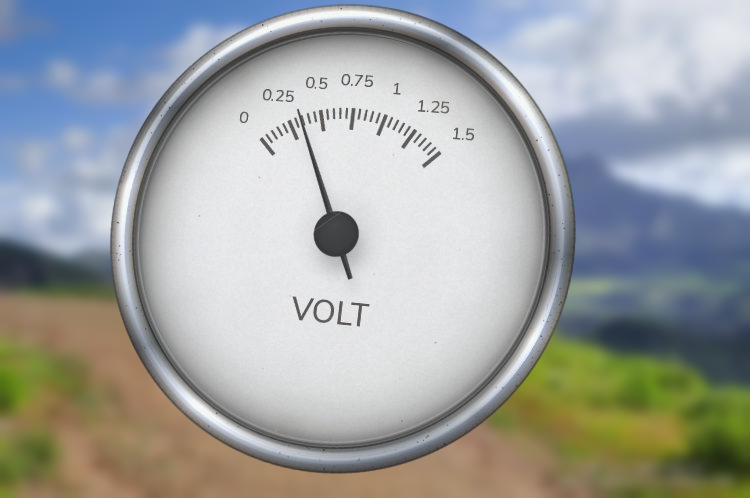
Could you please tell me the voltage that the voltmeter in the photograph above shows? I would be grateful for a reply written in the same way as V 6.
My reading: V 0.35
